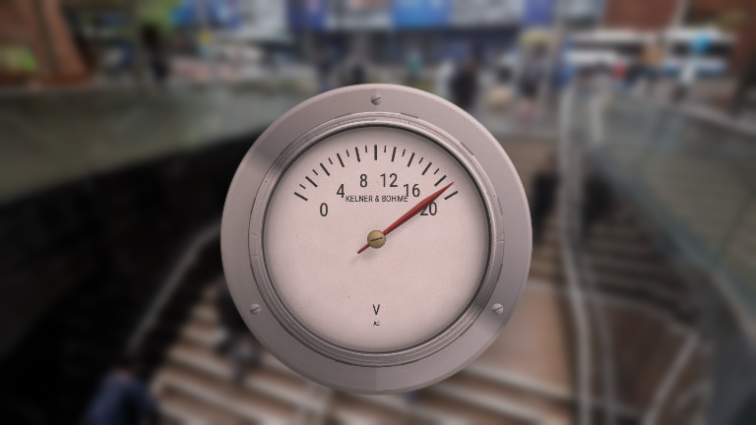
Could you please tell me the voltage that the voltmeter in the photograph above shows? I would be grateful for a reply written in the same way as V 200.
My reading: V 19
